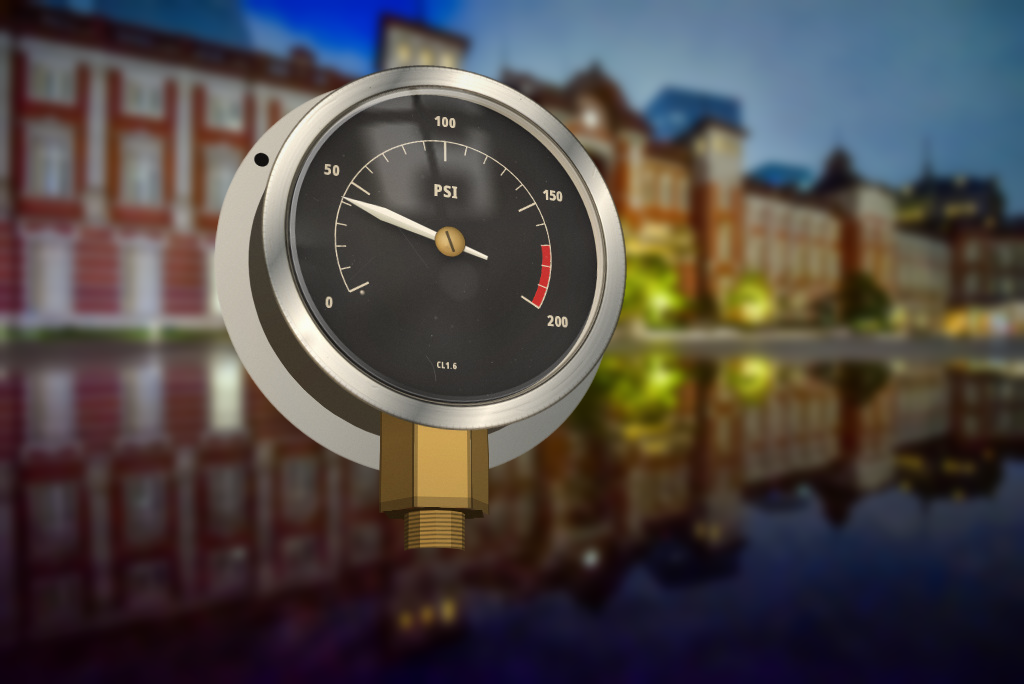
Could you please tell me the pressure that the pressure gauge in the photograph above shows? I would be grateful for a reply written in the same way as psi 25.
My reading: psi 40
